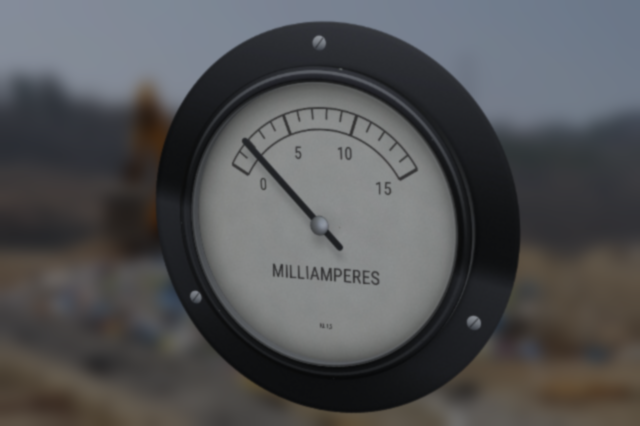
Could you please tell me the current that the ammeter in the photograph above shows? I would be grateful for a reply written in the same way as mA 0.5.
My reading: mA 2
